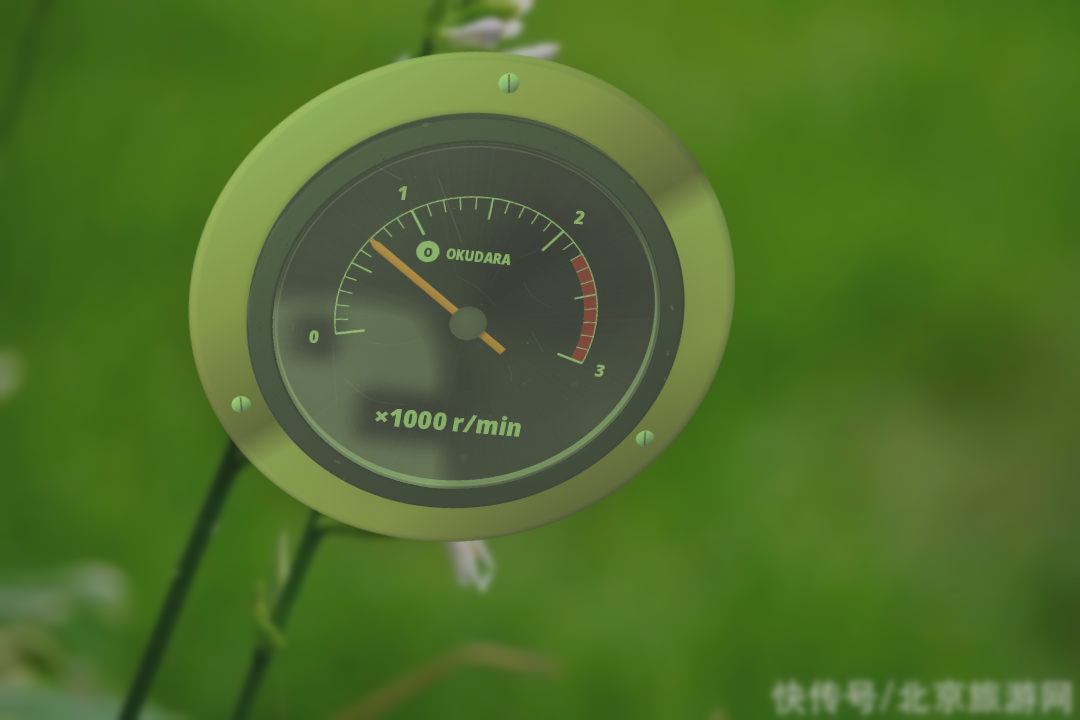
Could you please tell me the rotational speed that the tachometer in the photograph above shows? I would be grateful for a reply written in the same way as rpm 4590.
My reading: rpm 700
